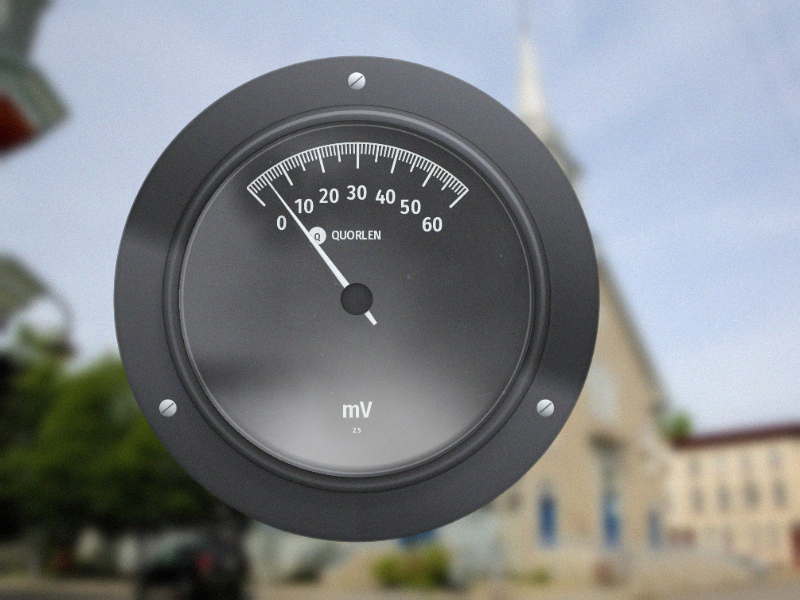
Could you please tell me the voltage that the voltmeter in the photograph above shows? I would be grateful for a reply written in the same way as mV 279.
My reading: mV 5
